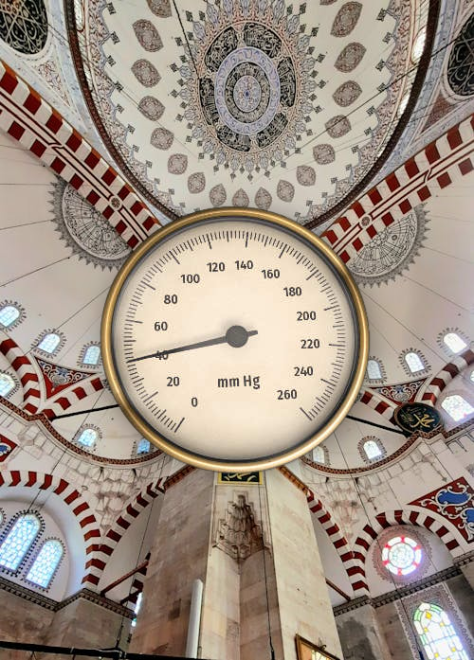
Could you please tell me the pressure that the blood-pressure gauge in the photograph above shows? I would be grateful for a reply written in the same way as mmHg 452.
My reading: mmHg 40
